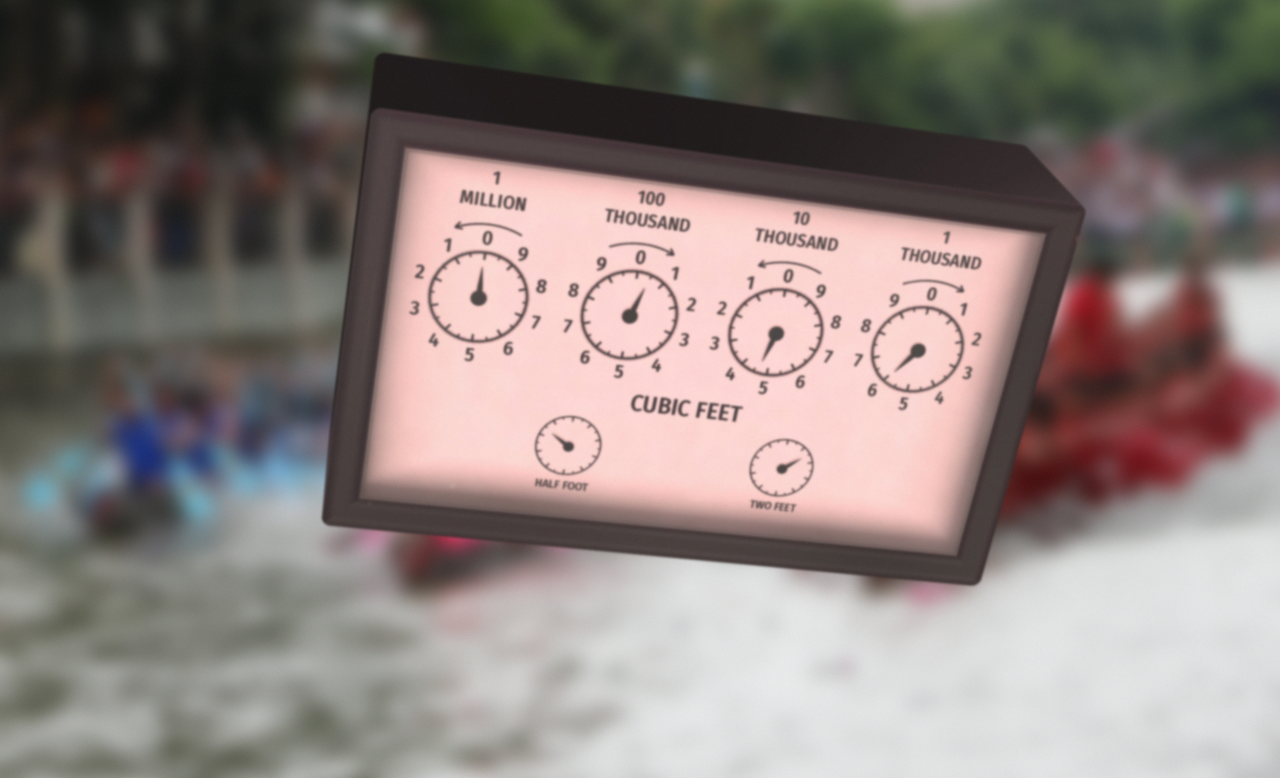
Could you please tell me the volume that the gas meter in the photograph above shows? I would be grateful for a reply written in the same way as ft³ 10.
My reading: ft³ 4600
